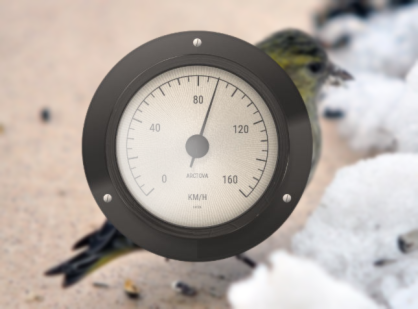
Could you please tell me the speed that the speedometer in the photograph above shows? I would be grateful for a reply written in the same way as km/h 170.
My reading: km/h 90
